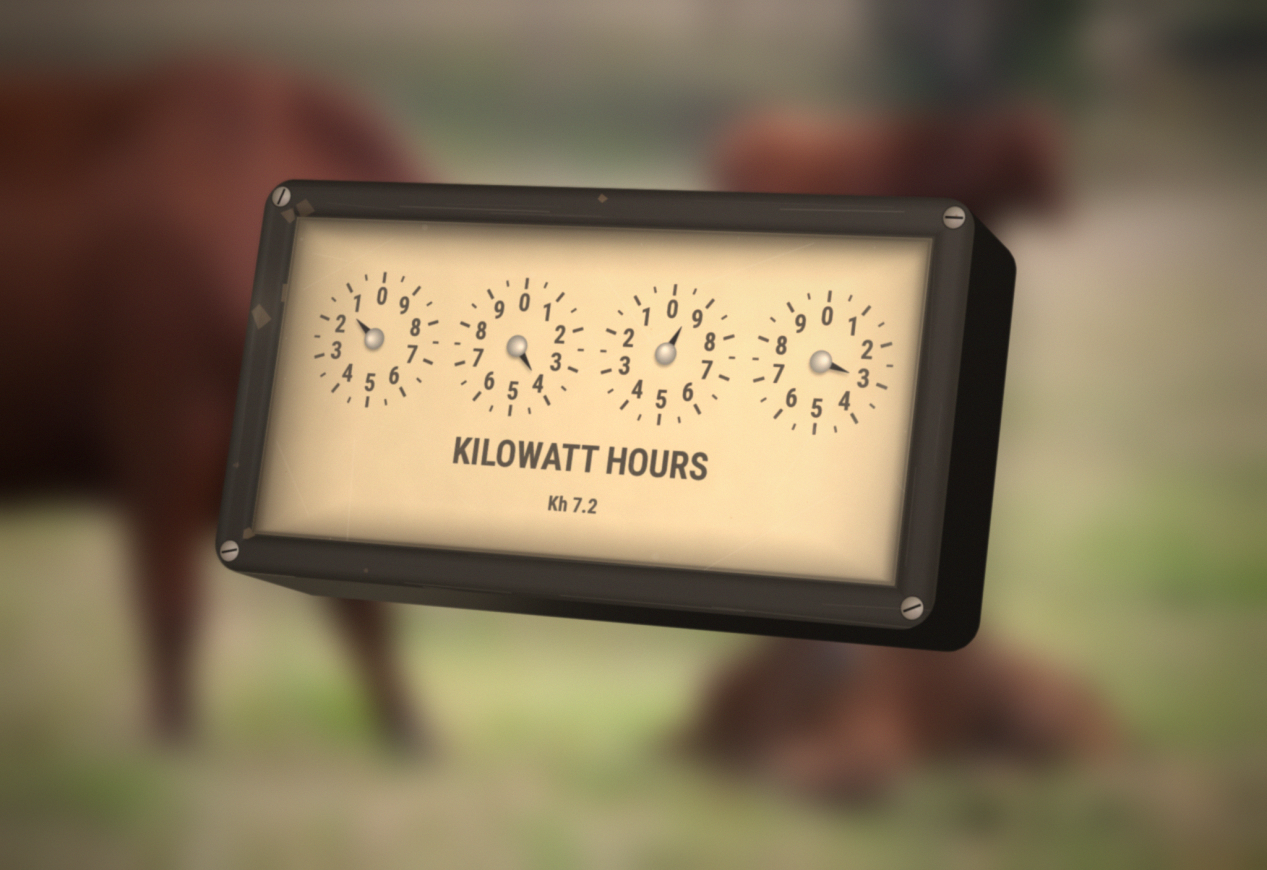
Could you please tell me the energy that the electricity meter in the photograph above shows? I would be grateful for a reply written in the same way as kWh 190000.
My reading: kWh 1393
